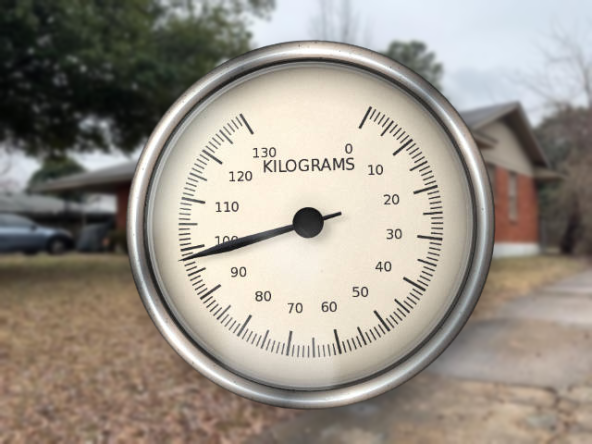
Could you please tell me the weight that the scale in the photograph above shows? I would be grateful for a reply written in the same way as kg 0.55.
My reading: kg 98
